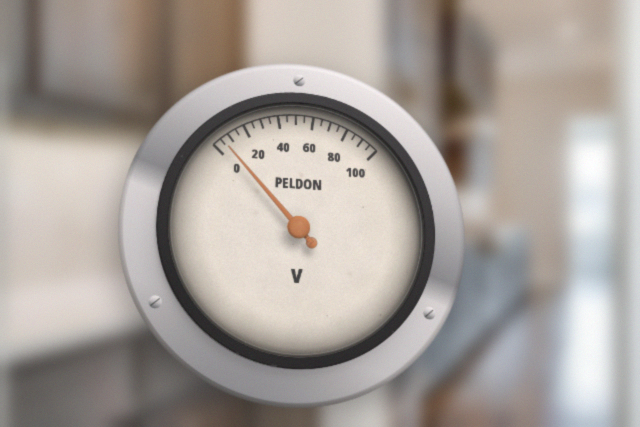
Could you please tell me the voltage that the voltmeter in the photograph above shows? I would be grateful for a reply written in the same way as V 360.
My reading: V 5
